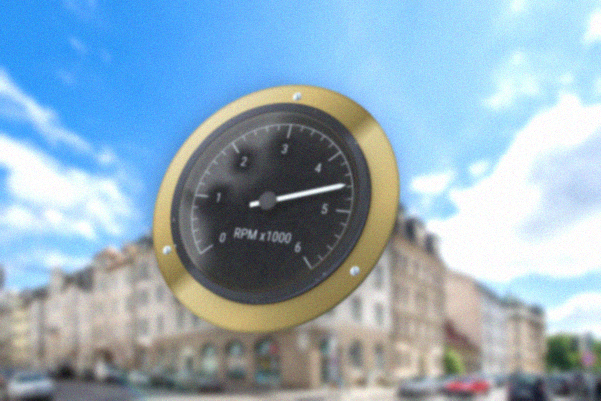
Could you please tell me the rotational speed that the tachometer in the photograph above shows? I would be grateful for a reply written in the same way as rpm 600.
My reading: rpm 4600
